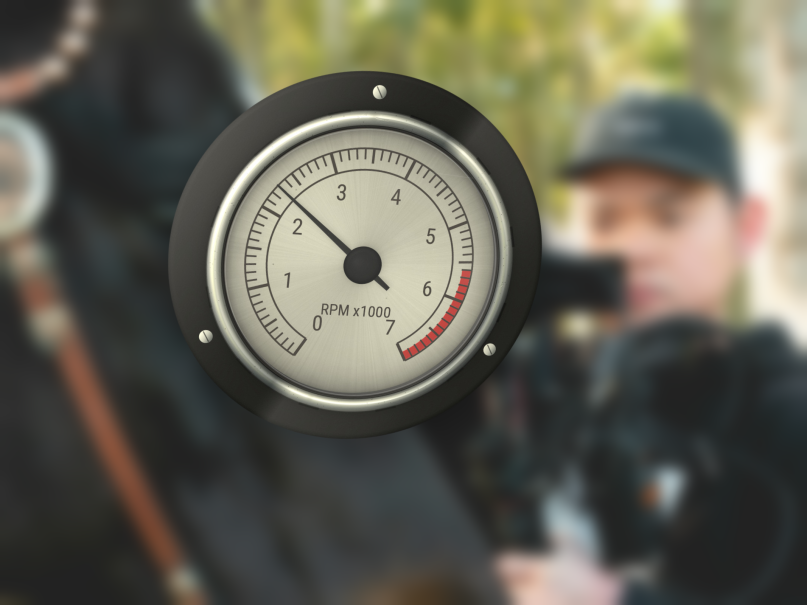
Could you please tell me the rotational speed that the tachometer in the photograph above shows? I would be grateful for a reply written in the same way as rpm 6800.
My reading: rpm 2300
